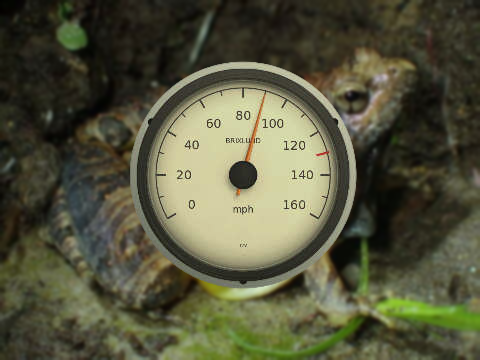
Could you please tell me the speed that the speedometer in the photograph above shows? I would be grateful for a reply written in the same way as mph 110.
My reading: mph 90
